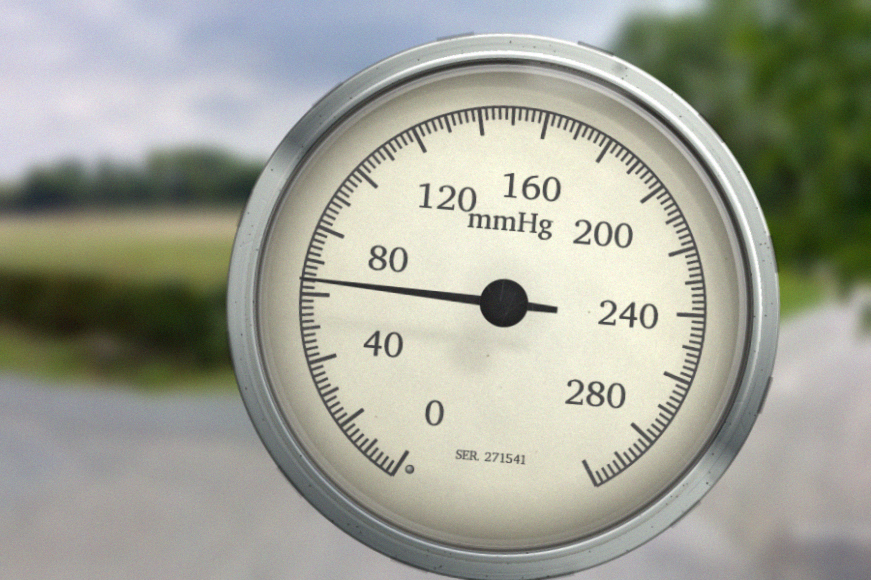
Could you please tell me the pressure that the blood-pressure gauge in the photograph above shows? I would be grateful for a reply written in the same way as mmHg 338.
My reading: mmHg 64
